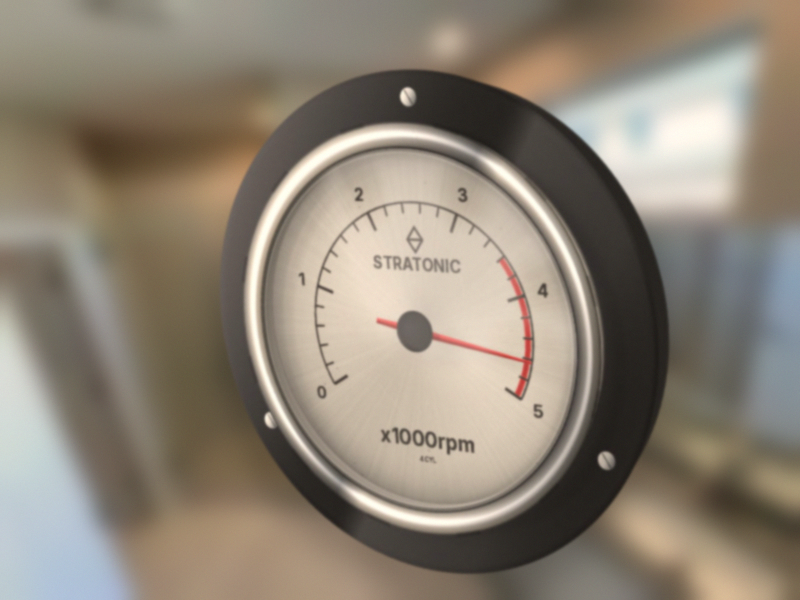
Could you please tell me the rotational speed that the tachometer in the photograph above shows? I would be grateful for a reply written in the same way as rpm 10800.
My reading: rpm 4600
